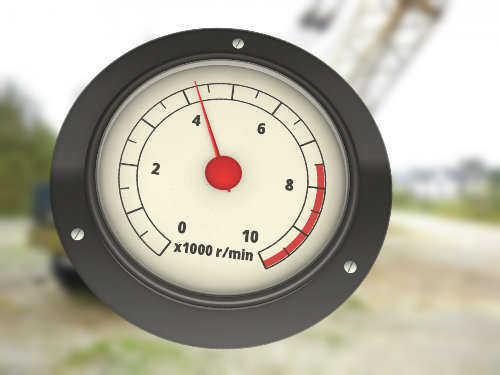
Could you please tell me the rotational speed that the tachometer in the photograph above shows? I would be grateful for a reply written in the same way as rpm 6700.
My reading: rpm 4250
